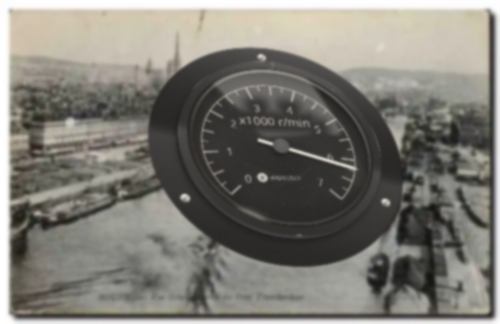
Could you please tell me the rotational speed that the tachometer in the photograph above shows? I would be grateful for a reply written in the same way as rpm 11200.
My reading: rpm 6250
